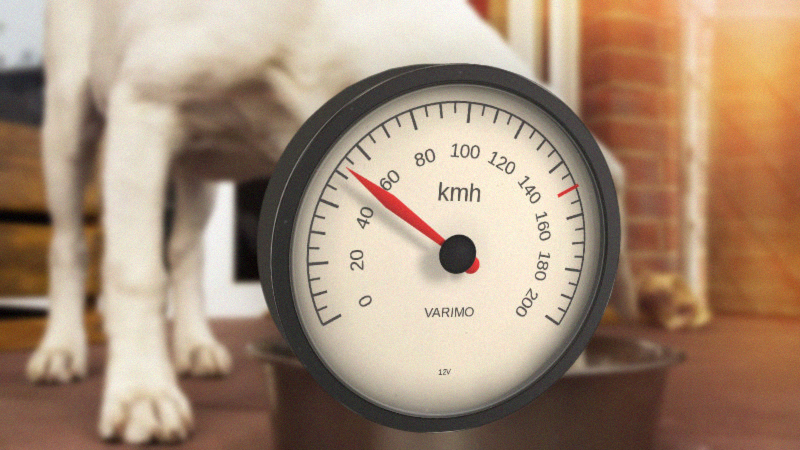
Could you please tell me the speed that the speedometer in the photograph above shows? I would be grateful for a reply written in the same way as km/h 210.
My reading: km/h 52.5
